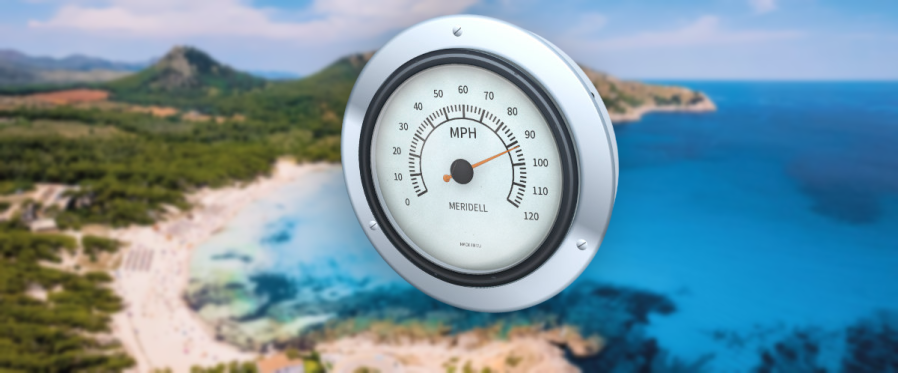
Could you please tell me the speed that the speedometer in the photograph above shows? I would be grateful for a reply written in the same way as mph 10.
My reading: mph 92
